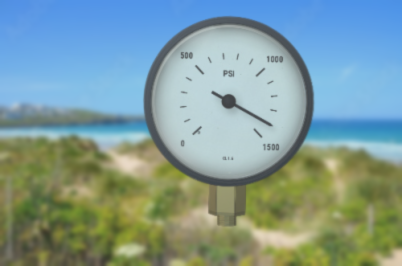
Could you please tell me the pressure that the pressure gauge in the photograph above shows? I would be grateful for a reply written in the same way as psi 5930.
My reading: psi 1400
